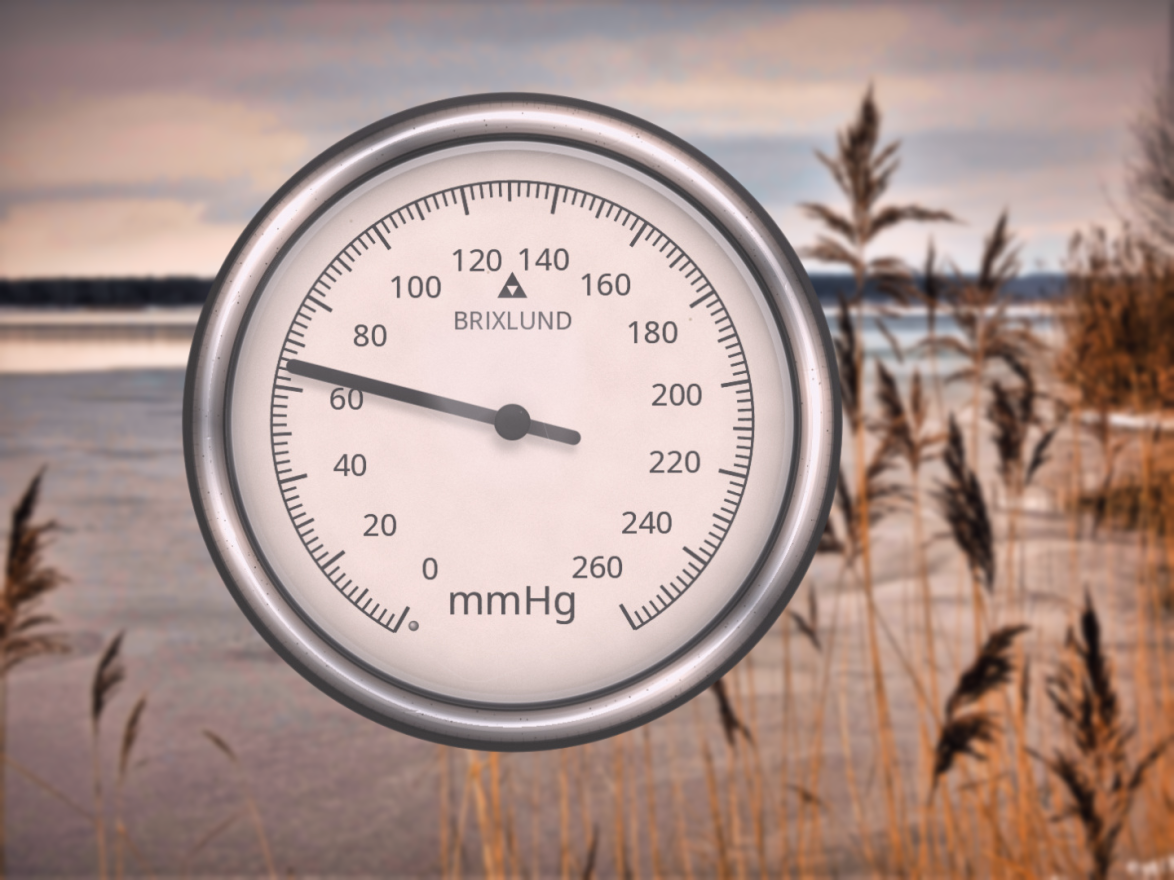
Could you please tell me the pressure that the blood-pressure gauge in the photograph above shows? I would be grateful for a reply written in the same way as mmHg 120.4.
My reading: mmHg 65
